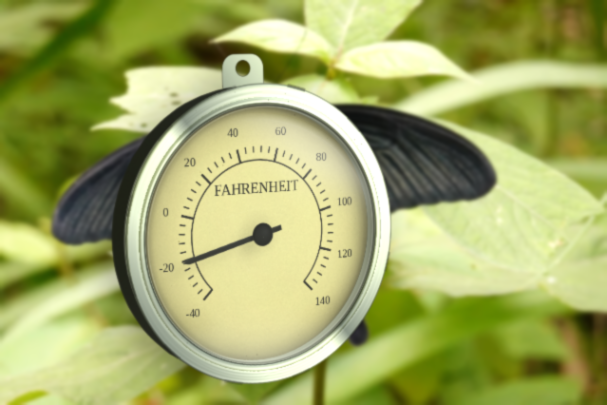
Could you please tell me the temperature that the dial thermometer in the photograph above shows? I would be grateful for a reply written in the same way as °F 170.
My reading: °F -20
